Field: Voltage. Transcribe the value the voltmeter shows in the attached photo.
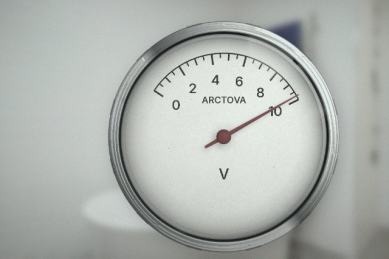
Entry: 9.75 V
